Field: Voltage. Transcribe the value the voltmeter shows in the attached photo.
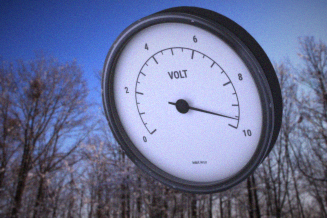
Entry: 9.5 V
